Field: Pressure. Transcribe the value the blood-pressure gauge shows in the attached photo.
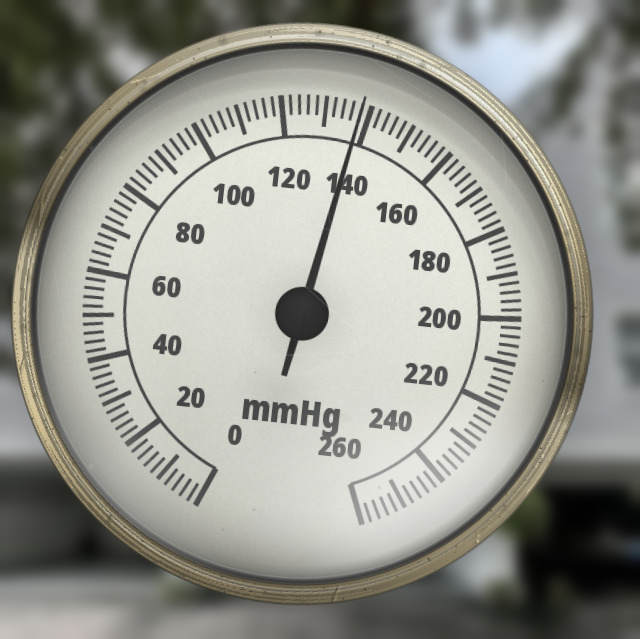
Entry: 138 mmHg
